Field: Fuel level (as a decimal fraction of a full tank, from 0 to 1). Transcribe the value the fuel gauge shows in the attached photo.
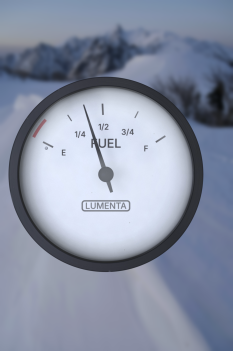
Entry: 0.375
